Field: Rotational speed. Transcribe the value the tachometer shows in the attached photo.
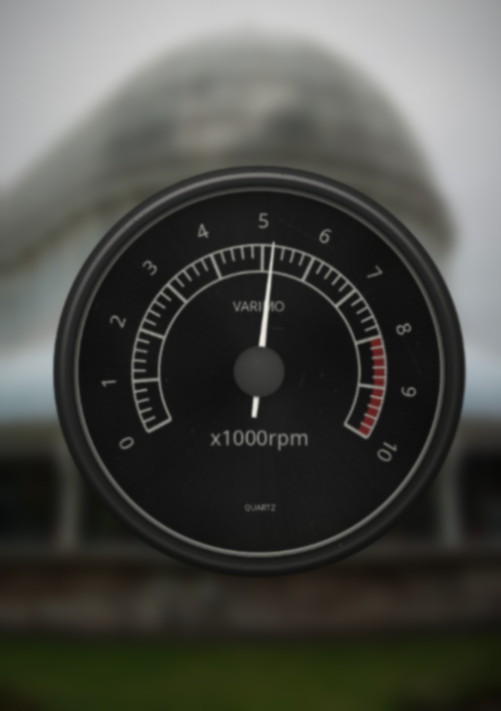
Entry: 5200 rpm
